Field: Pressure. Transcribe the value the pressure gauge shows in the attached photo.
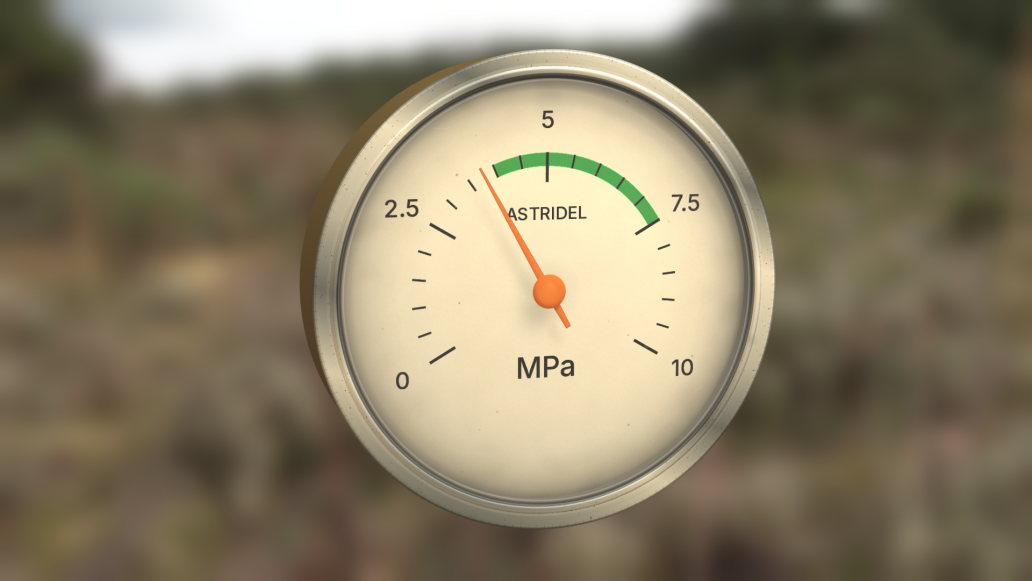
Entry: 3.75 MPa
